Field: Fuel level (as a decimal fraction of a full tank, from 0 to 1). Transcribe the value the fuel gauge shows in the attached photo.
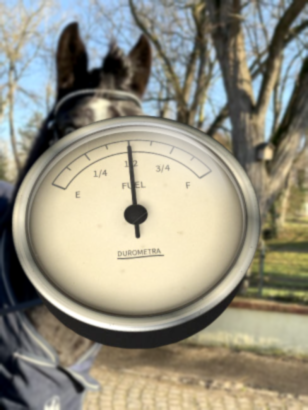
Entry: 0.5
